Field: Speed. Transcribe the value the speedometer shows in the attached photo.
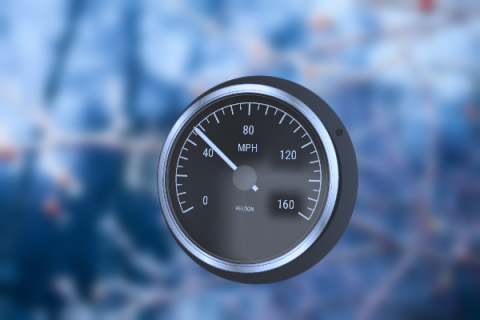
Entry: 47.5 mph
